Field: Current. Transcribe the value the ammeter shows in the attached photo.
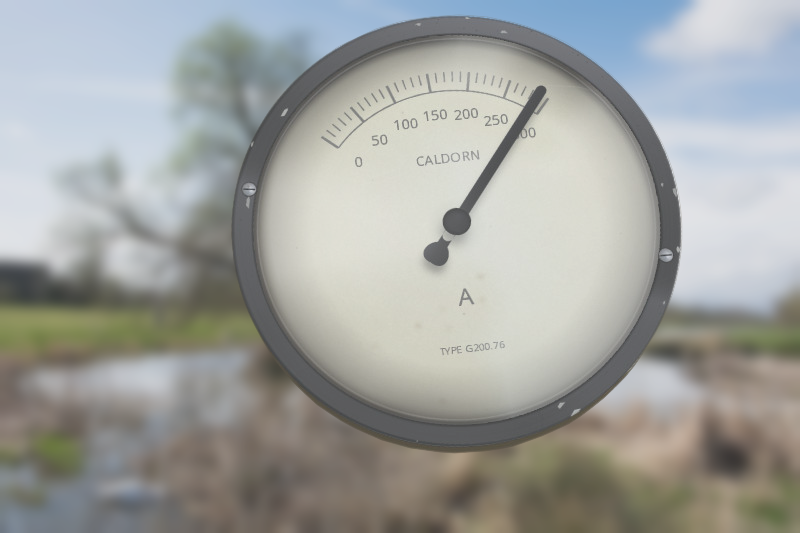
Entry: 290 A
